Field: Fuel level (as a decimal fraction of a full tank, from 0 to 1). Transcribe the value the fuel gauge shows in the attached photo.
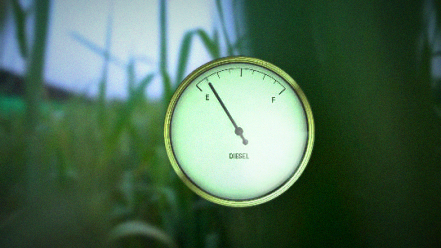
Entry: 0.125
